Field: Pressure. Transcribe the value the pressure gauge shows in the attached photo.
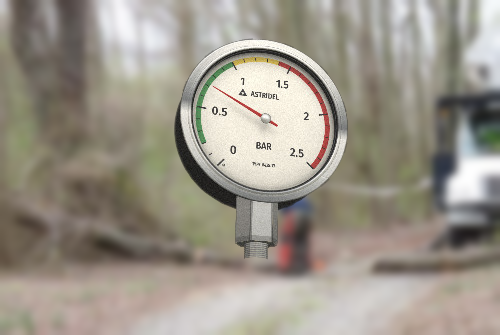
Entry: 0.7 bar
